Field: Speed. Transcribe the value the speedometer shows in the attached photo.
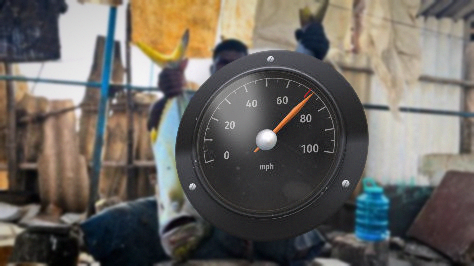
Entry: 72.5 mph
